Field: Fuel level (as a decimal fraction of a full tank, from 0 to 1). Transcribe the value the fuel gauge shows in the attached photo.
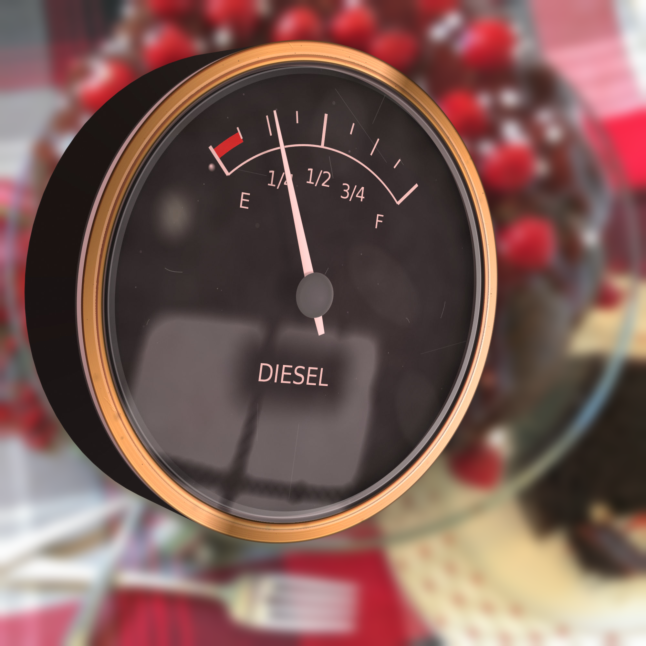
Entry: 0.25
